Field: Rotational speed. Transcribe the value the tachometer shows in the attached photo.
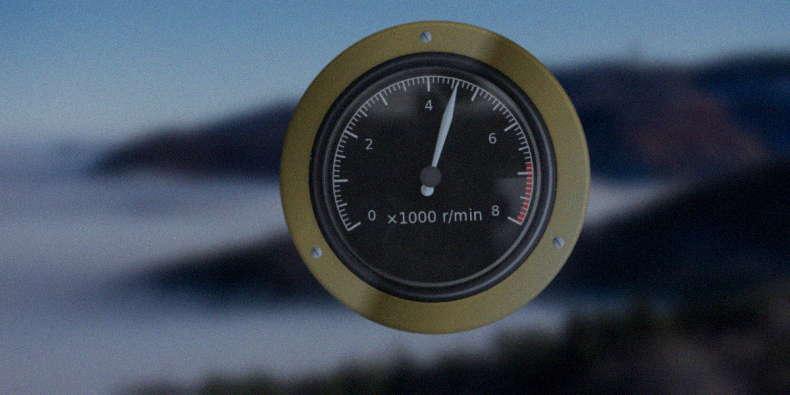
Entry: 4600 rpm
